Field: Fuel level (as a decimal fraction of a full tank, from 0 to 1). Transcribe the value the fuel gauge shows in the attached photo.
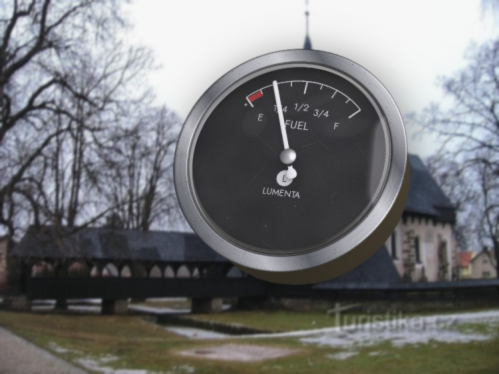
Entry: 0.25
